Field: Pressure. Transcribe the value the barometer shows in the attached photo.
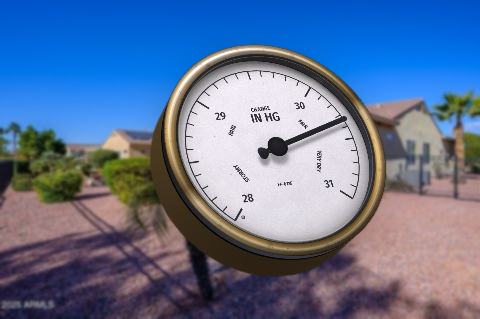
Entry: 30.35 inHg
